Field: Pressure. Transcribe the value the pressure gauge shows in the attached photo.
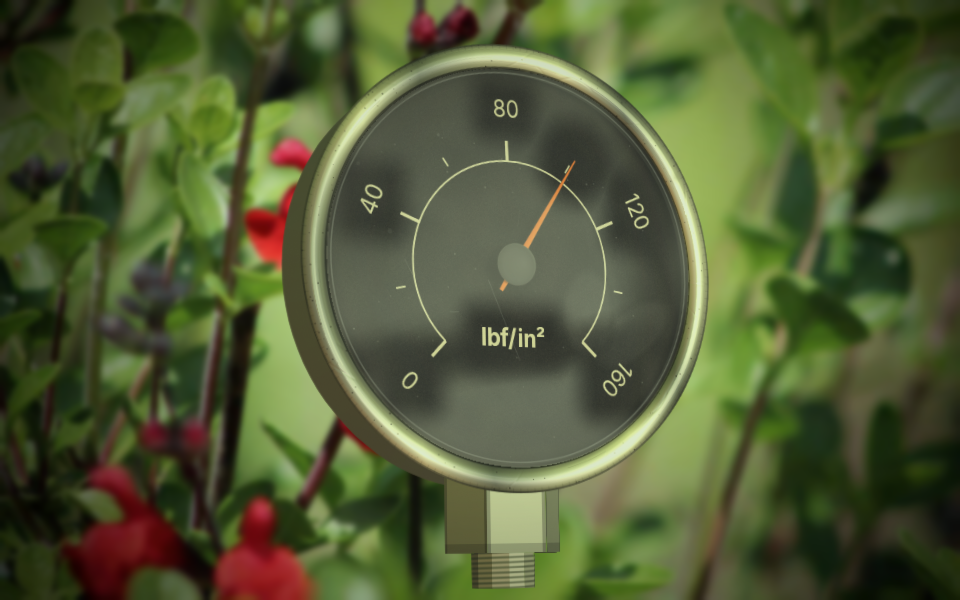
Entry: 100 psi
